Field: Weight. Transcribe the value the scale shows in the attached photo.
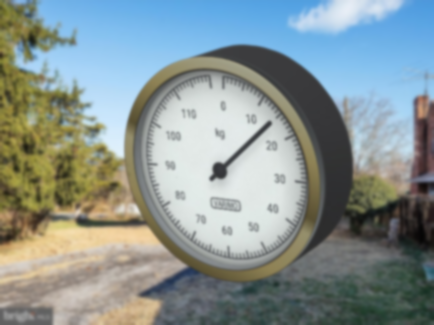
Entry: 15 kg
